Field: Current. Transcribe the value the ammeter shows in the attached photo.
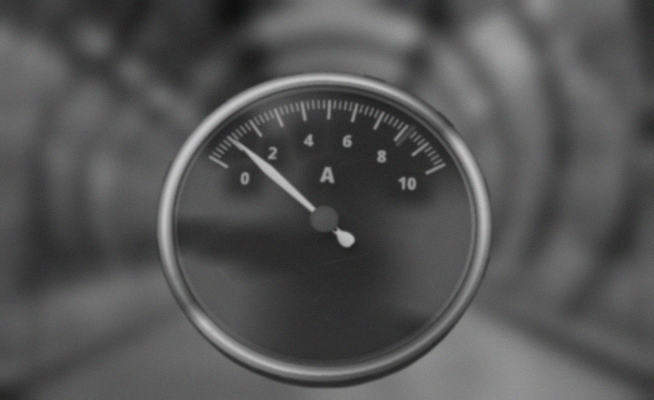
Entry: 1 A
